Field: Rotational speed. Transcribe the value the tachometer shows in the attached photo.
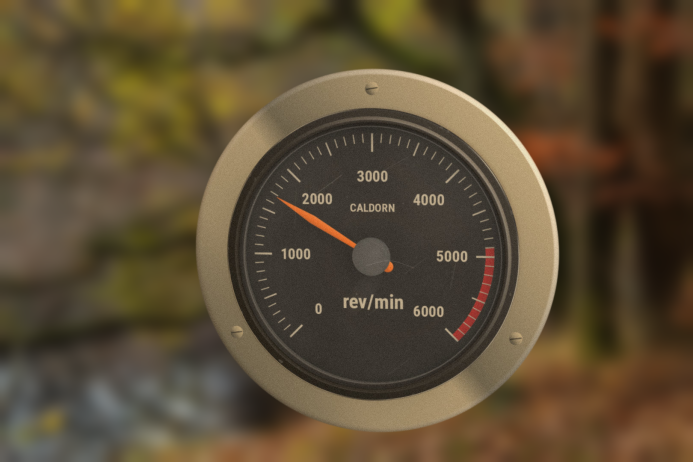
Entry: 1700 rpm
